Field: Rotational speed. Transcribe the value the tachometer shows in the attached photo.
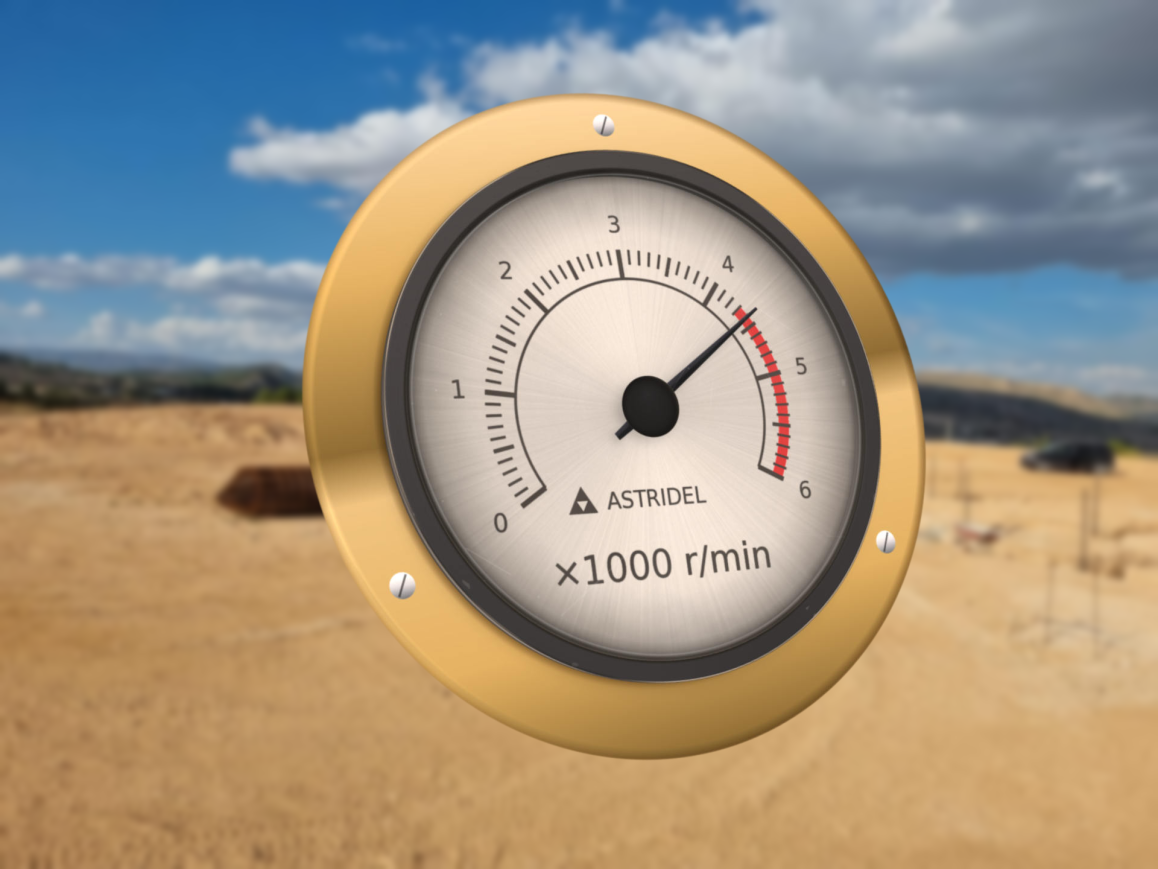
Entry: 4400 rpm
